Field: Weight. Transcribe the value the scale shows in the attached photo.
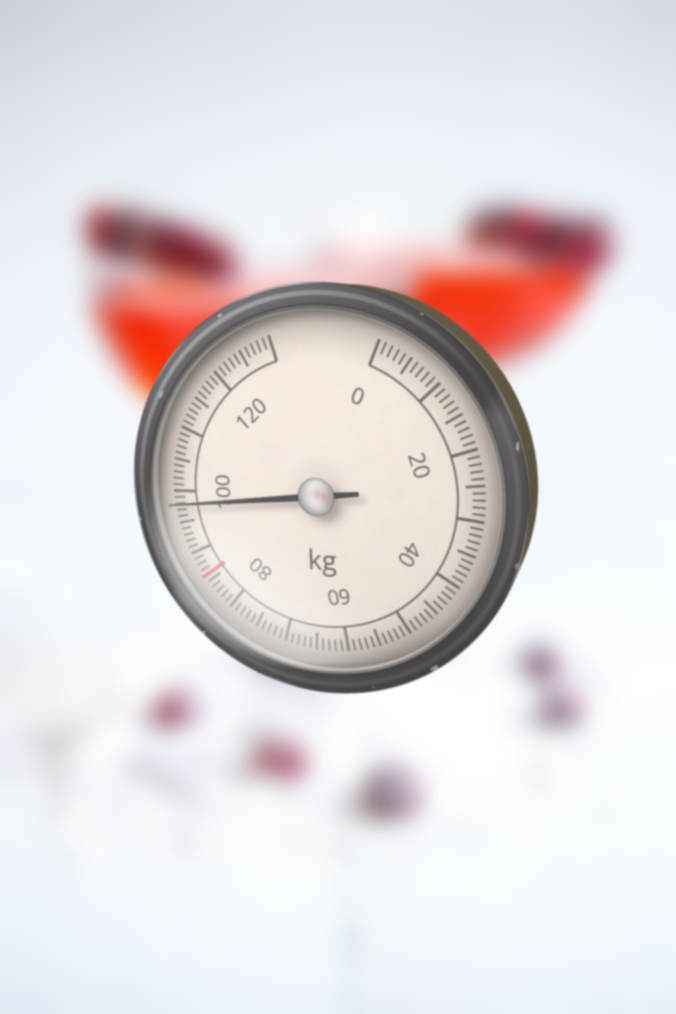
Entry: 98 kg
